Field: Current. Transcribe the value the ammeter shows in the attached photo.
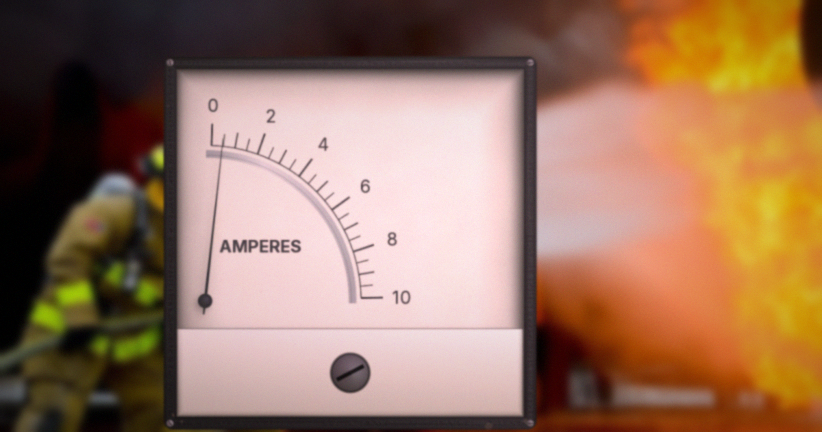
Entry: 0.5 A
